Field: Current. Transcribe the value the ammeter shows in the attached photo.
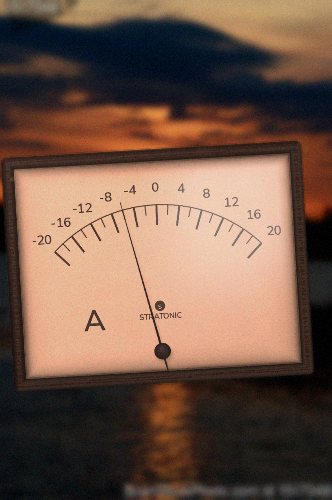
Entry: -6 A
